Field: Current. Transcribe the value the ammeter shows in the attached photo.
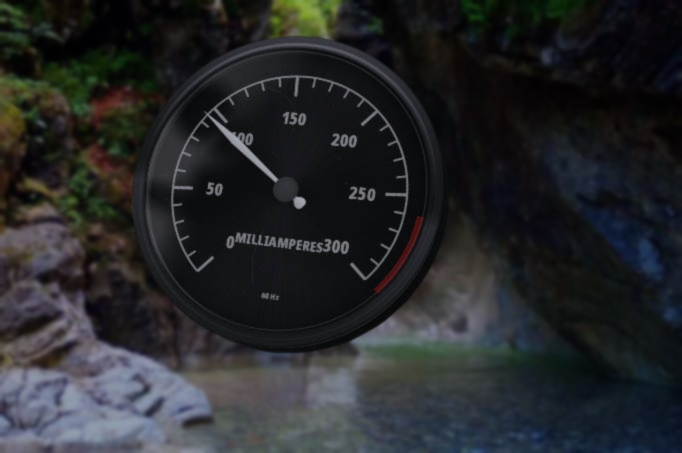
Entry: 95 mA
